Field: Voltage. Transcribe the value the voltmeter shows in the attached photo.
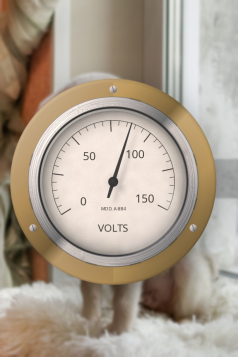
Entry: 87.5 V
